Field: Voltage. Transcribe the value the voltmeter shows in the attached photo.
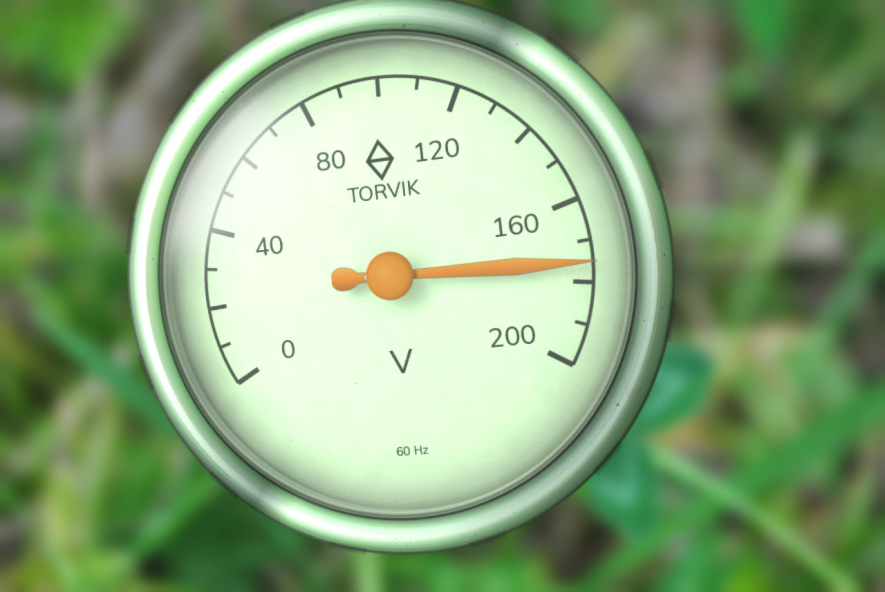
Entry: 175 V
